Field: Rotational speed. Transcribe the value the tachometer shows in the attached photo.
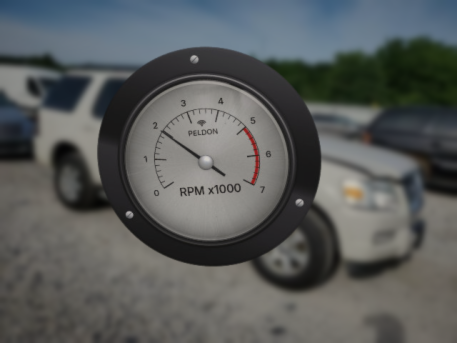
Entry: 2000 rpm
